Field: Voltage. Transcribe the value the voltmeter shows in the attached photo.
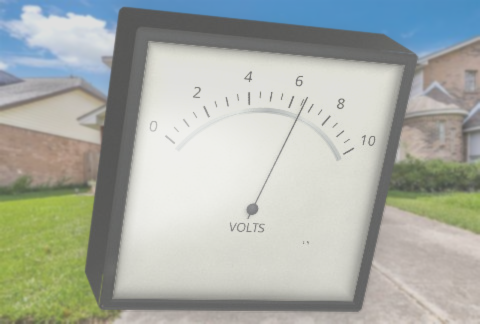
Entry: 6.5 V
